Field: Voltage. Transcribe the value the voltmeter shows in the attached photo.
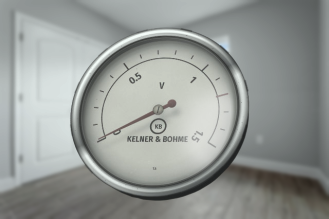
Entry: 0 V
